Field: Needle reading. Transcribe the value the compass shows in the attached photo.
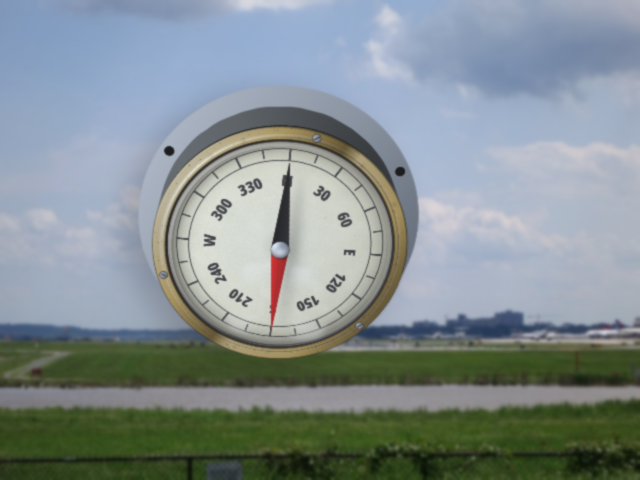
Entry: 180 °
